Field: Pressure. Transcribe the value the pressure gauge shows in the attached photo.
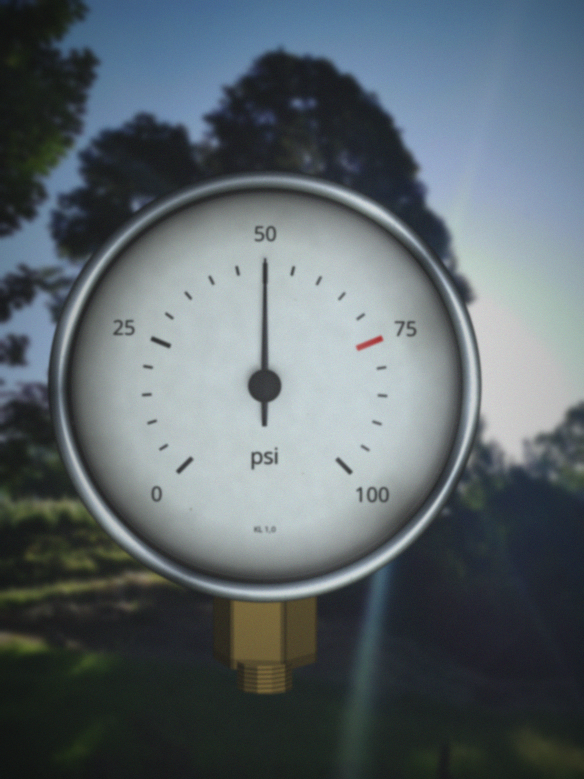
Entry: 50 psi
